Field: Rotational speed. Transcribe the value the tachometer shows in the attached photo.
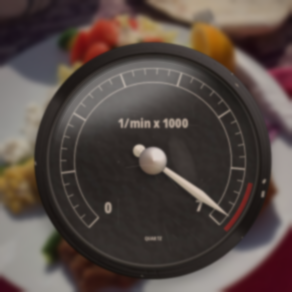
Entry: 6800 rpm
